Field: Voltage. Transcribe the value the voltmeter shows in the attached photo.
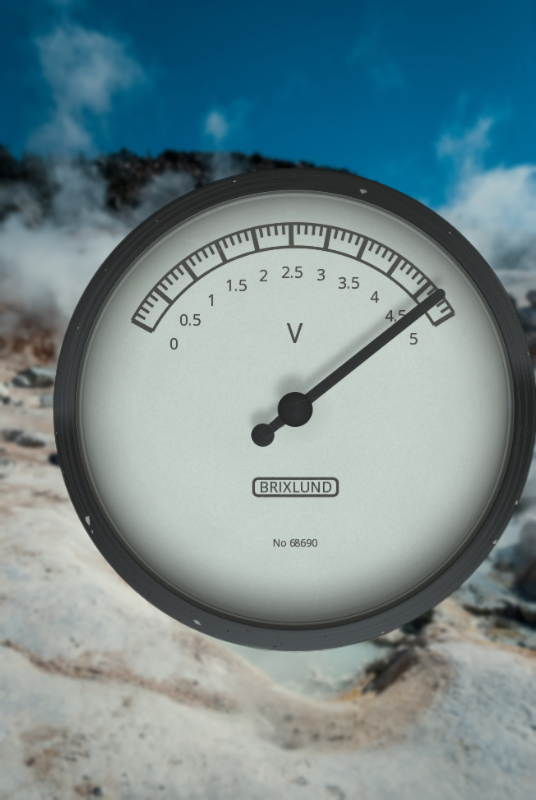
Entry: 4.7 V
